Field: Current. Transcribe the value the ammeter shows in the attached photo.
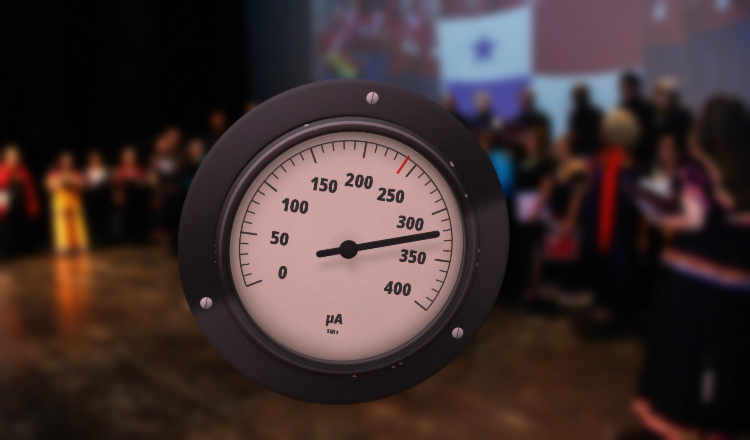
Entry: 320 µA
